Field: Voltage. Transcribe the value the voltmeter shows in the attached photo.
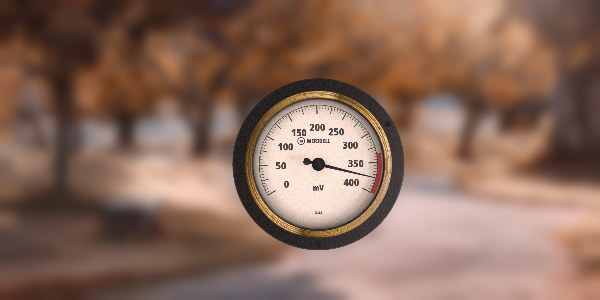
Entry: 375 mV
